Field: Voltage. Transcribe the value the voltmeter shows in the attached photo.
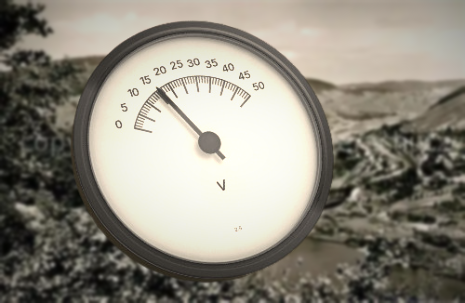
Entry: 15 V
